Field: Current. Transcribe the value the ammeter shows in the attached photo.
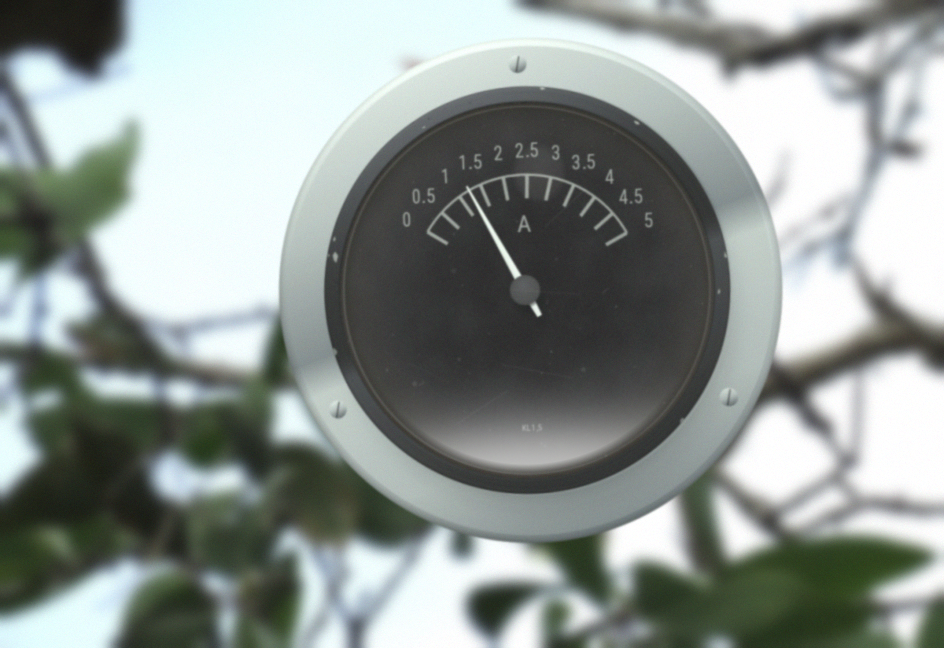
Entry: 1.25 A
